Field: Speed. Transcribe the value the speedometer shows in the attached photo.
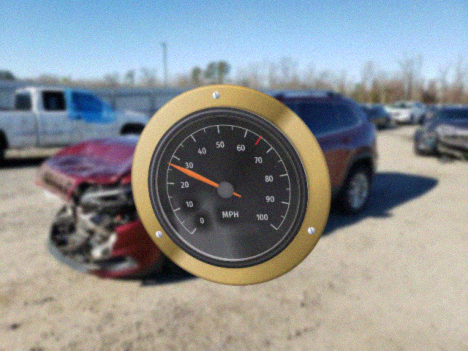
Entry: 27.5 mph
